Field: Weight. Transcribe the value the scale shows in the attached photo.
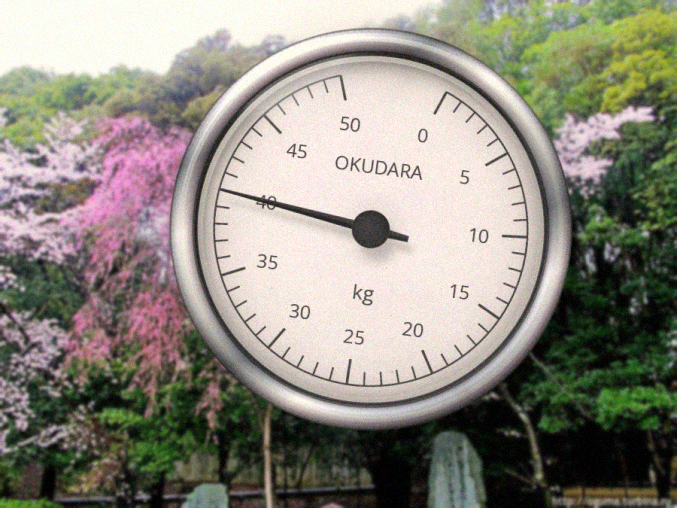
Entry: 40 kg
